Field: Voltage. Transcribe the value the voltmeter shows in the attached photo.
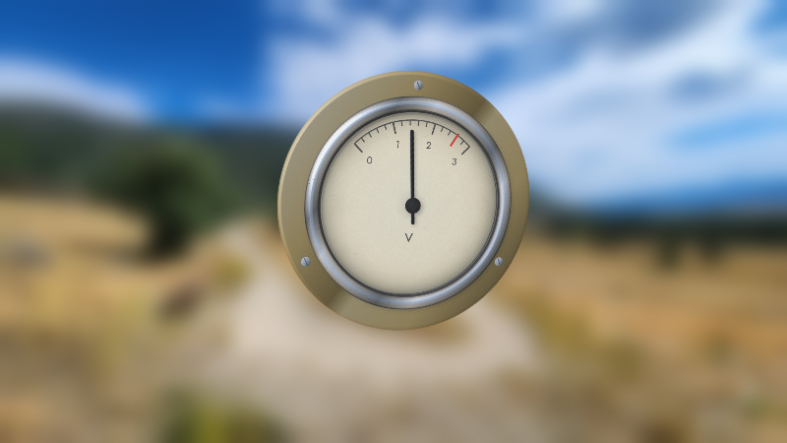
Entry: 1.4 V
